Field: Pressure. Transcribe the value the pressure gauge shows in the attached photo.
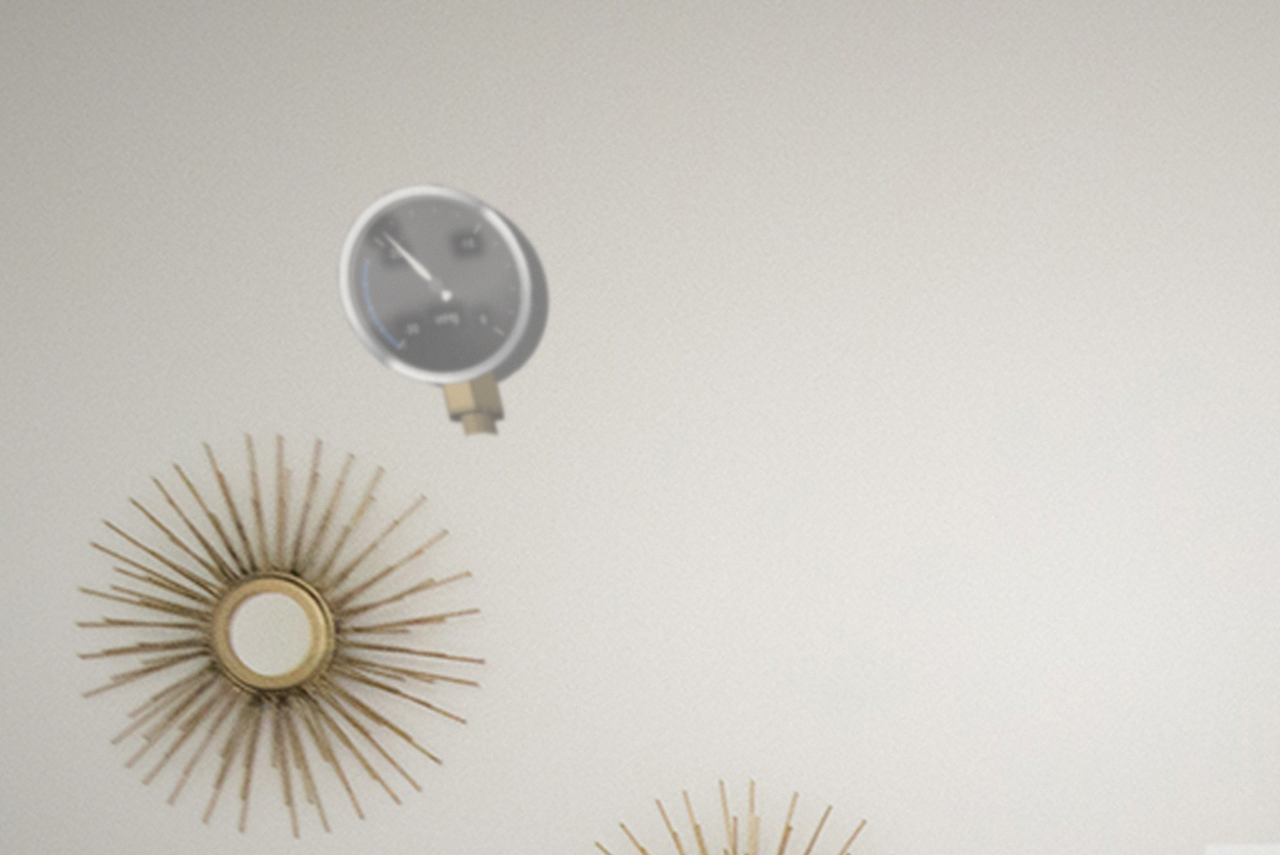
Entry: -19 inHg
